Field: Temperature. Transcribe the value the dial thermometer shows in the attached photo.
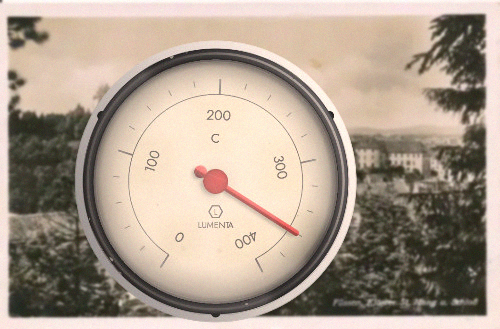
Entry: 360 °C
